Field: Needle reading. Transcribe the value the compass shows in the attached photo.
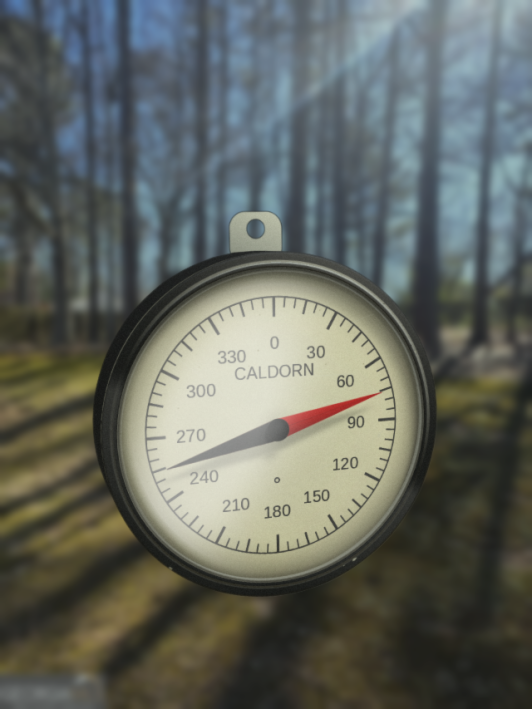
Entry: 75 °
